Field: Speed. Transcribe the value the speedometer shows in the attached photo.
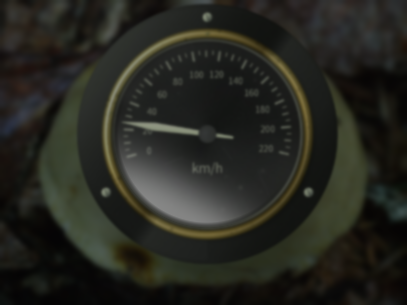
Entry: 25 km/h
